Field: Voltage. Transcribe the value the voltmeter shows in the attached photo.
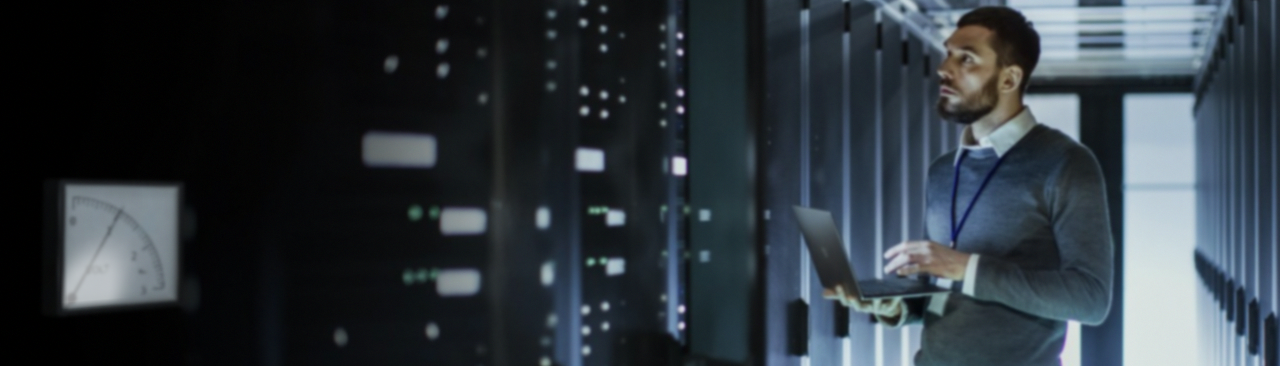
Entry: 1 V
